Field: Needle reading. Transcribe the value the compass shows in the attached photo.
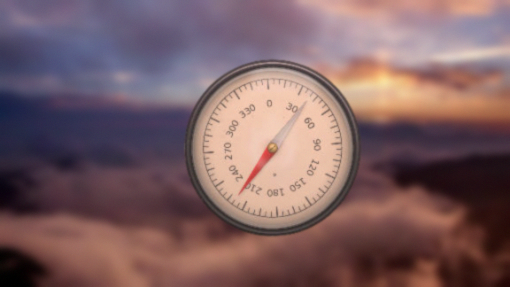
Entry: 220 °
